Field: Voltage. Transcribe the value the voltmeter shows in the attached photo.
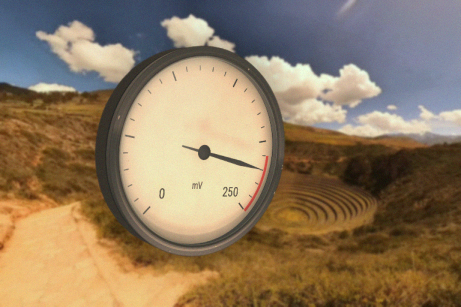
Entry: 220 mV
